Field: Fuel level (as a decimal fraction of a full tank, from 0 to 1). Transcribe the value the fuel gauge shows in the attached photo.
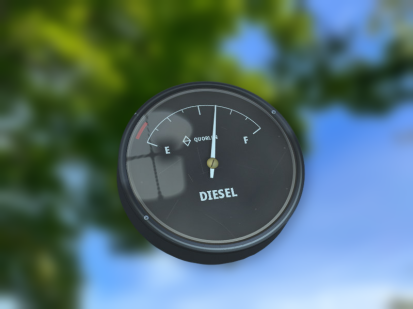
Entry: 0.625
